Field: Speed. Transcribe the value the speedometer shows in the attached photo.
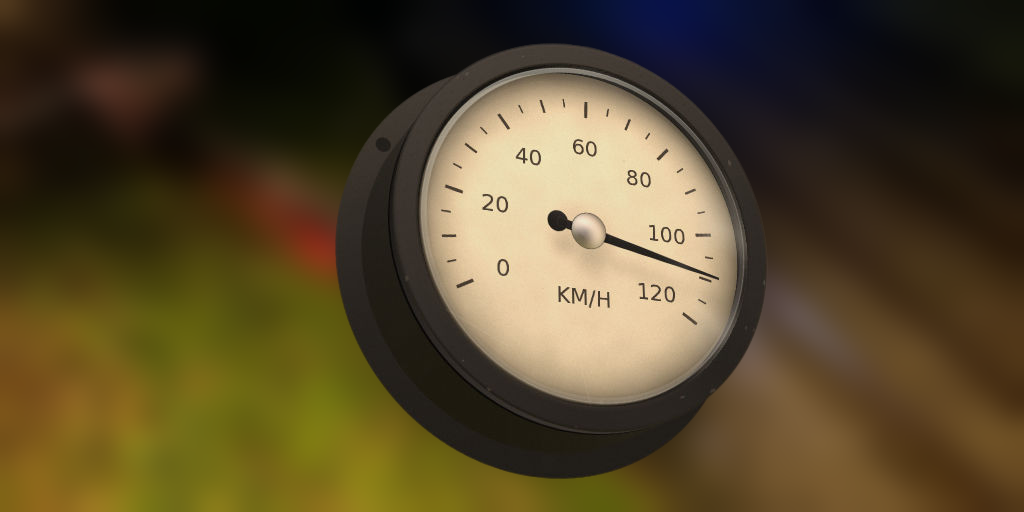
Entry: 110 km/h
